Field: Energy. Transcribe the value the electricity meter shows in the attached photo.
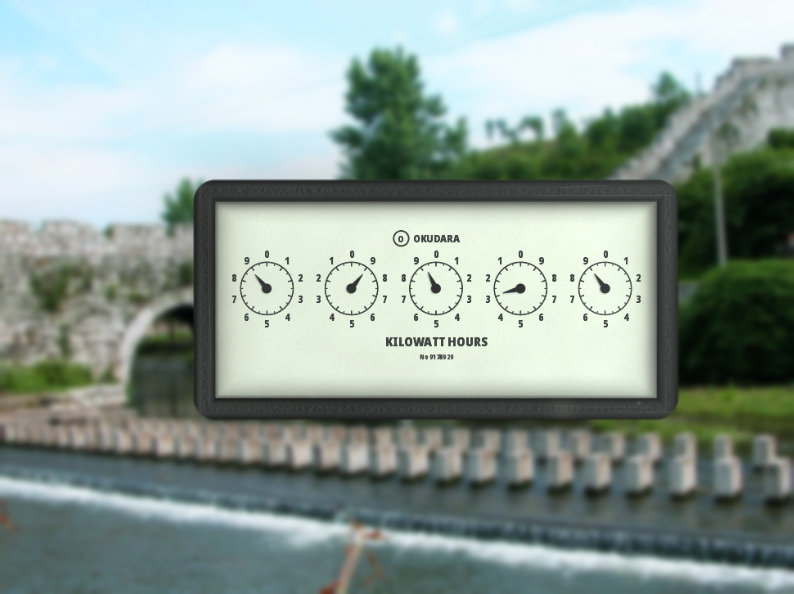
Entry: 88929 kWh
